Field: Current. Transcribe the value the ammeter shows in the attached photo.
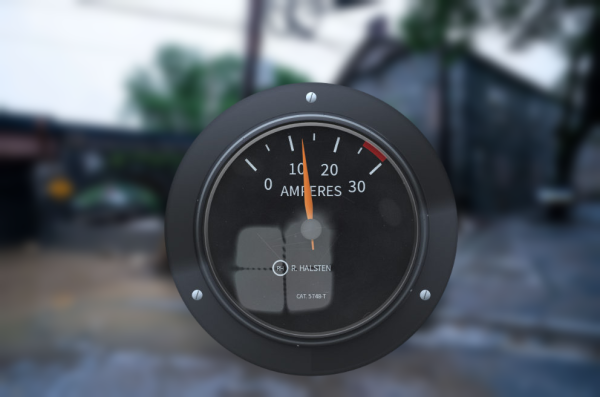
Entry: 12.5 A
